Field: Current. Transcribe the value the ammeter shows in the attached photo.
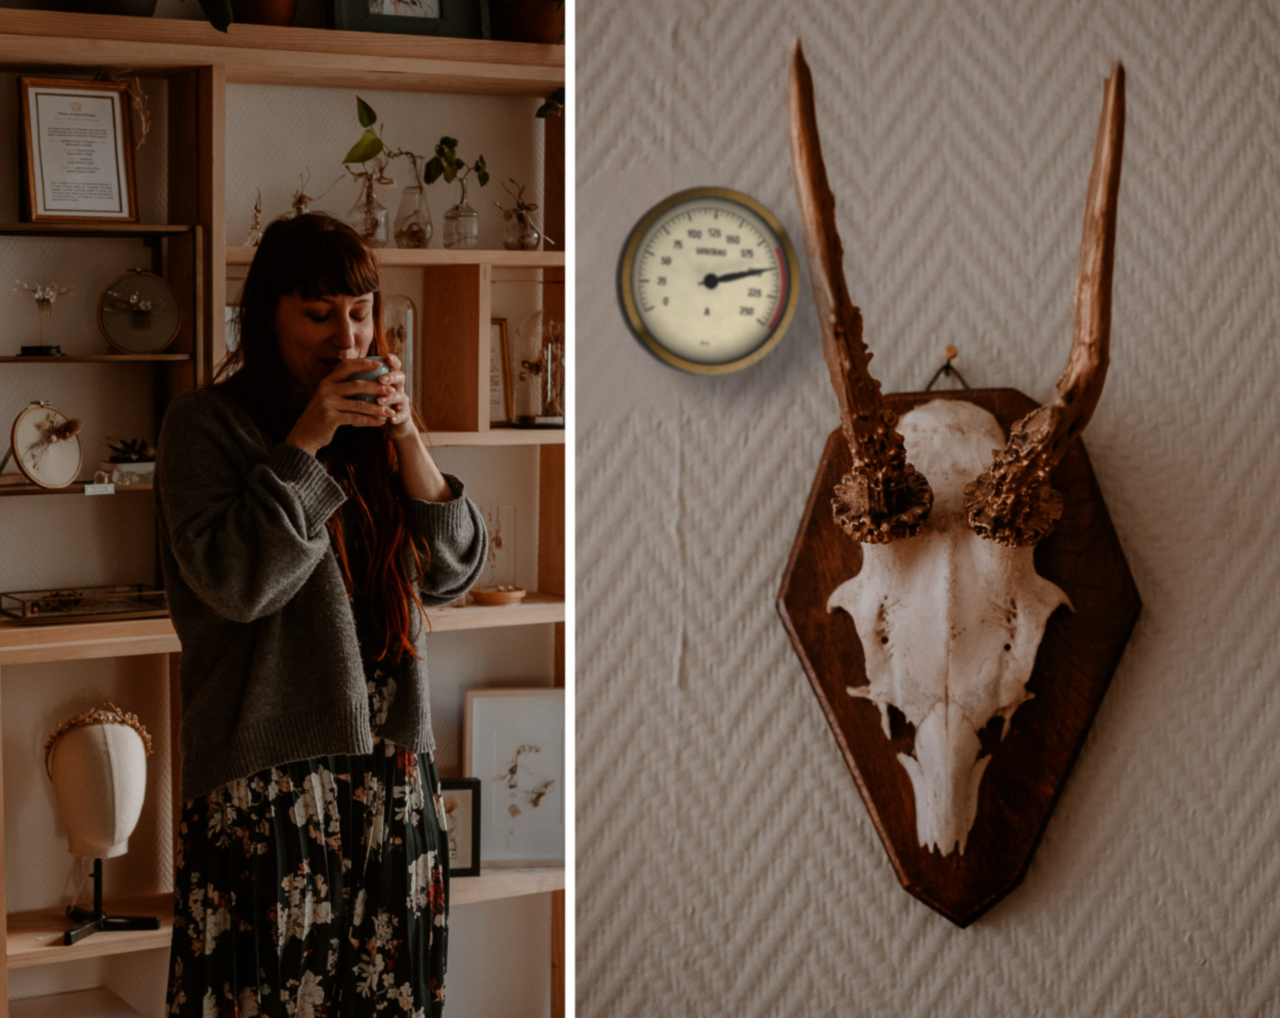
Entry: 200 A
